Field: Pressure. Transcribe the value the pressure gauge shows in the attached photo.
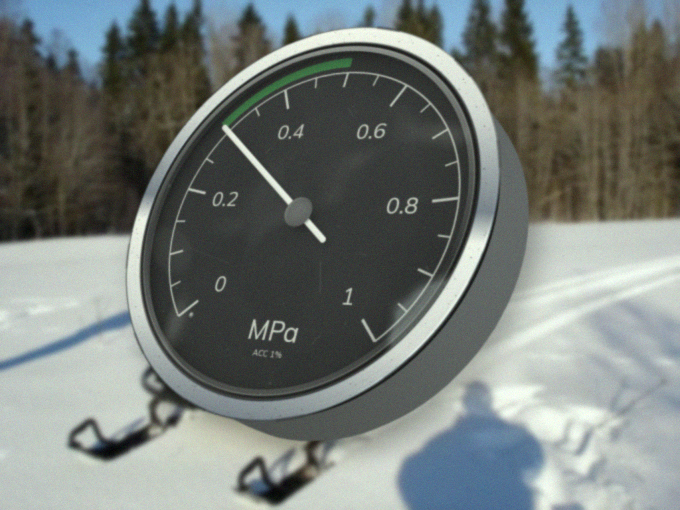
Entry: 0.3 MPa
